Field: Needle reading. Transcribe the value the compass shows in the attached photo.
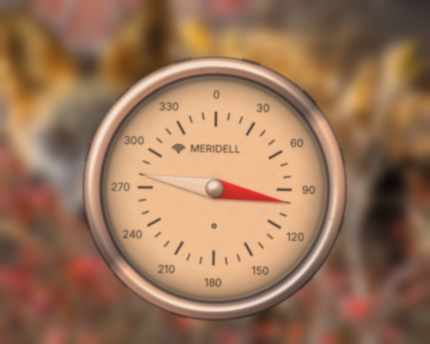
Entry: 100 °
